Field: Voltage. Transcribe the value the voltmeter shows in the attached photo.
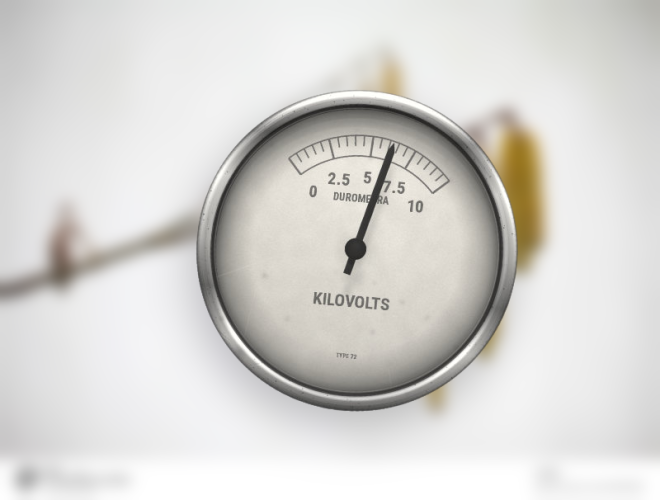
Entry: 6.25 kV
